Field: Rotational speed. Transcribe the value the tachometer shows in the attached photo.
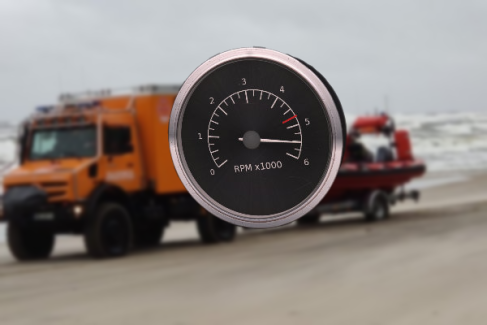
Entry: 5500 rpm
